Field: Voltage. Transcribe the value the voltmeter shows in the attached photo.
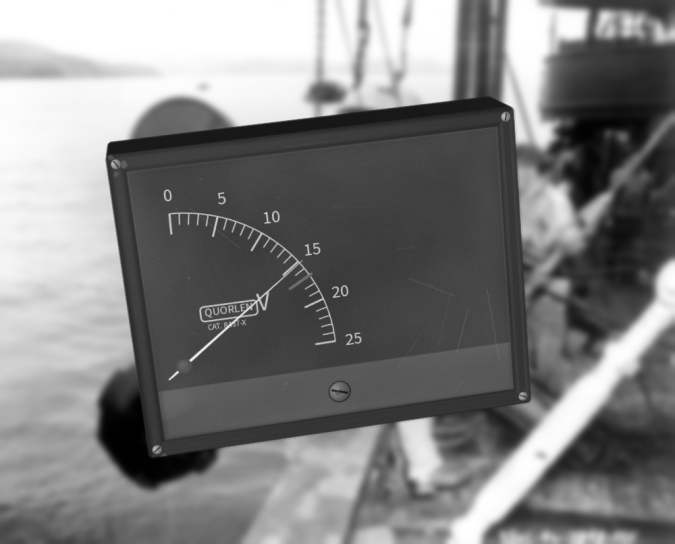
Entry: 15 V
